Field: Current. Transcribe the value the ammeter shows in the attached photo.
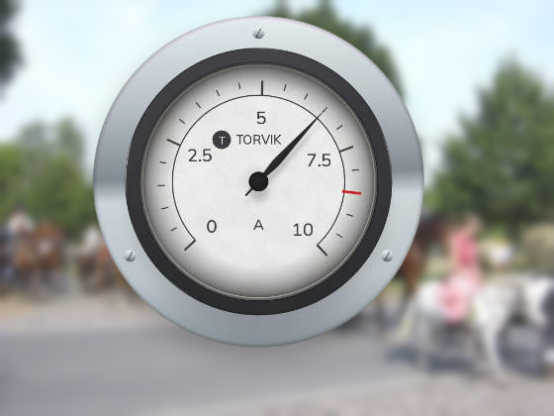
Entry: 6.5 A
